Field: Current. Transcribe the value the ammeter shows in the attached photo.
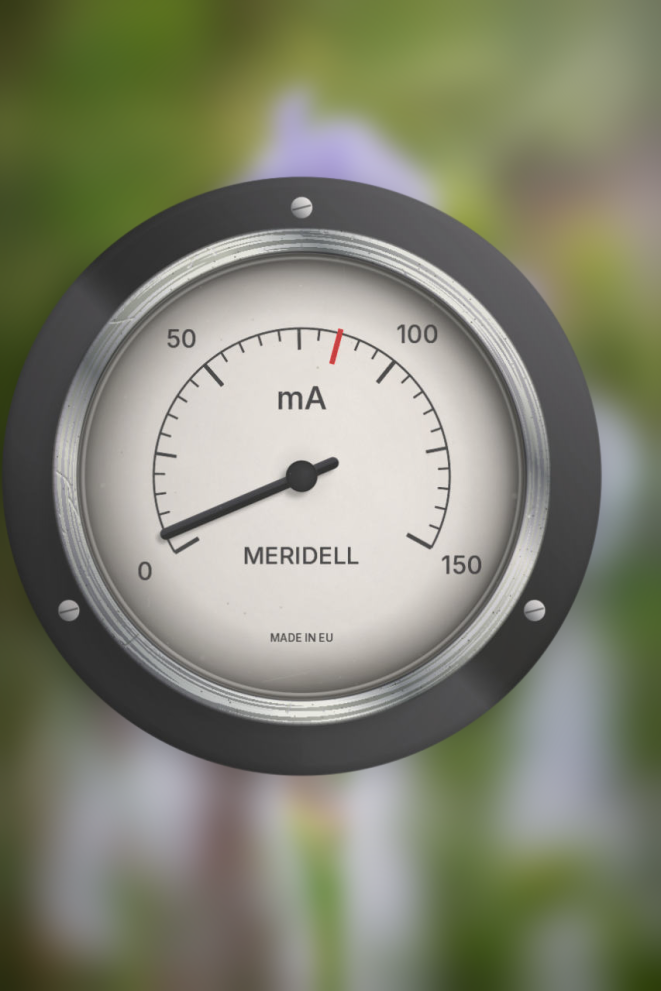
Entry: 5 mA
